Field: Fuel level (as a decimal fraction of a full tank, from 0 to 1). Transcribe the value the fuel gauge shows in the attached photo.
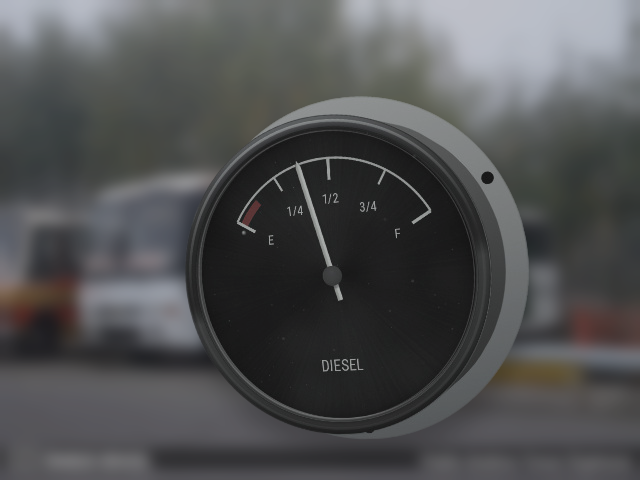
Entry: 0.375
